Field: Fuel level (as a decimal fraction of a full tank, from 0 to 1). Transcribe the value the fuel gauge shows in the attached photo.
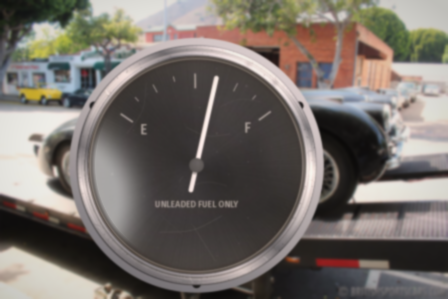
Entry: 0.625
